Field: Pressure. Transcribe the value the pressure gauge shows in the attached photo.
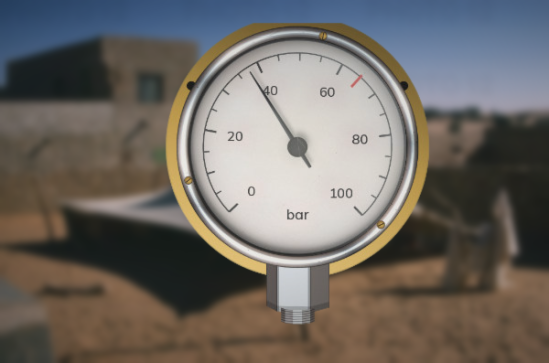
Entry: 37.5 bar
